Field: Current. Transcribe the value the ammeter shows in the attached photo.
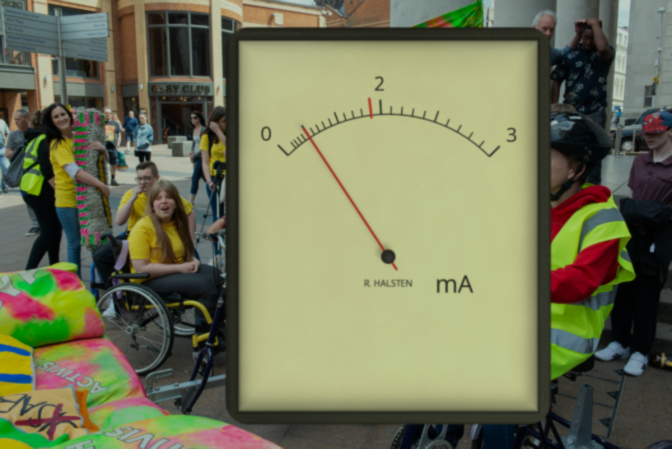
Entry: 1 mA
